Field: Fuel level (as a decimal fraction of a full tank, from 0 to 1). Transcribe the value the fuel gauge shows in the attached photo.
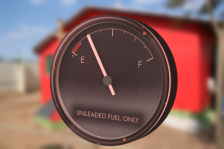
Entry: 0.25
